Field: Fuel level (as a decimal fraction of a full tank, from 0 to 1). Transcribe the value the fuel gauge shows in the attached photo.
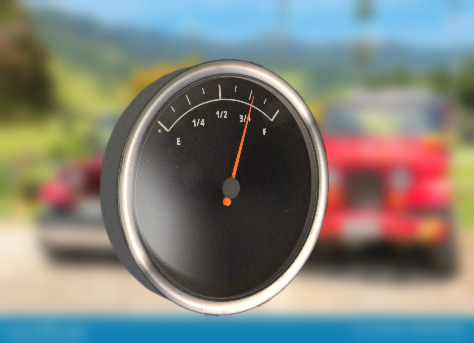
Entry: 0.75
